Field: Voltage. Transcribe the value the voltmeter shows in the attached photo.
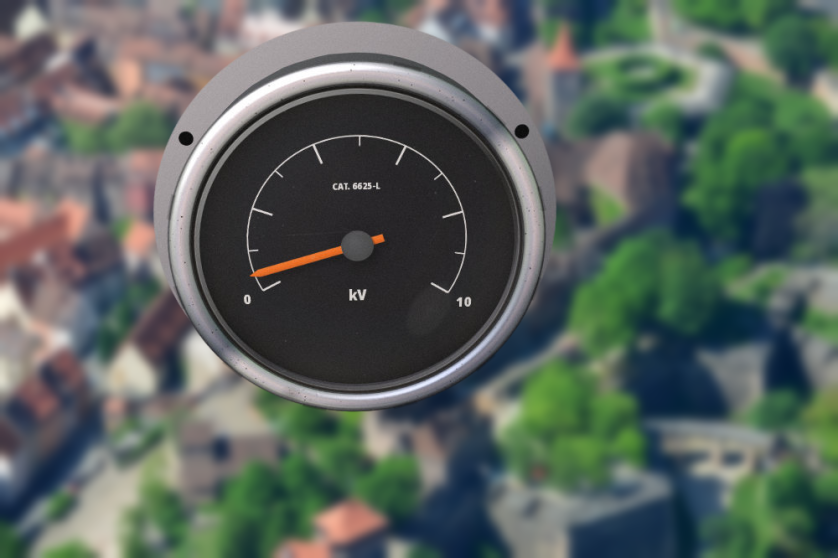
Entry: 0.5 kV
